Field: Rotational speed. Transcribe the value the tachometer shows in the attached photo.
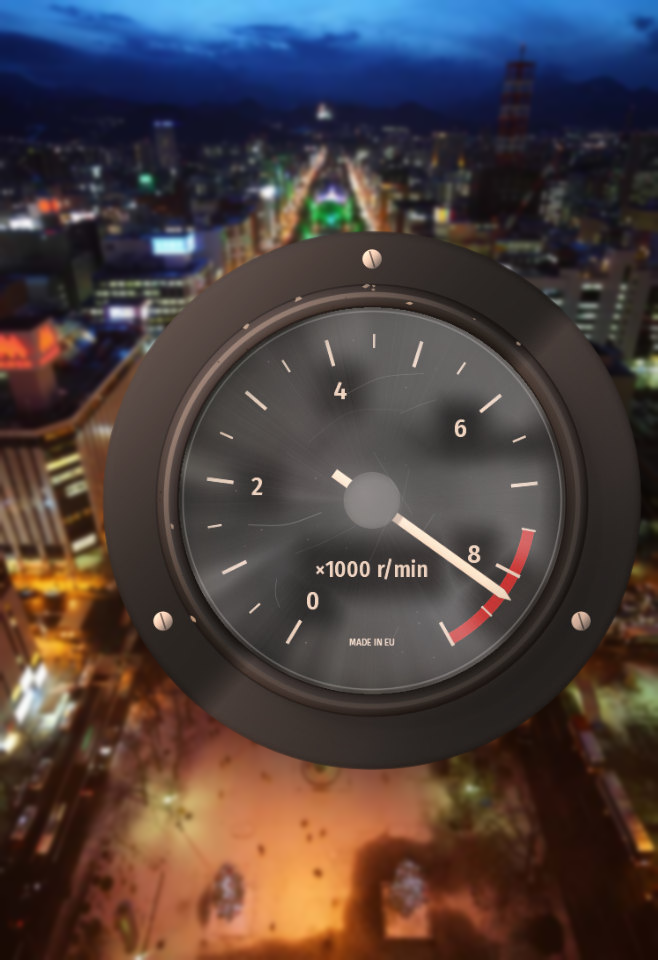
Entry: 8250 rpm
